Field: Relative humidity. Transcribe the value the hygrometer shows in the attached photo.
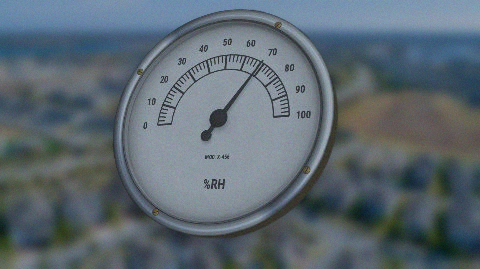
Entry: 70 %
